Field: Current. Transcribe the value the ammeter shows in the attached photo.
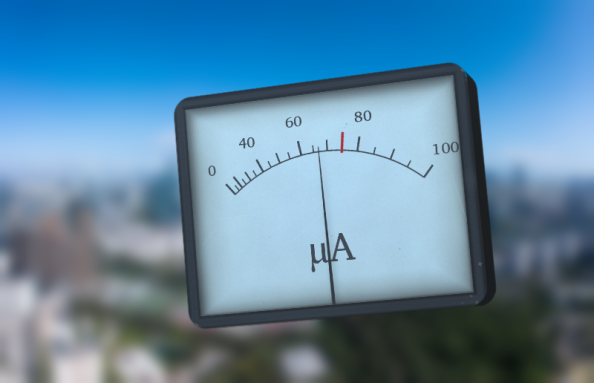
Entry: 67.5 µA
